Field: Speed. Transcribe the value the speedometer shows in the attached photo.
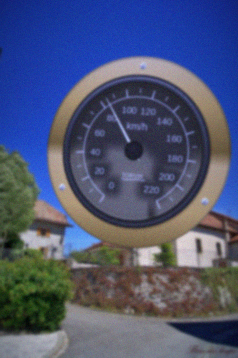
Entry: 85 km/h
